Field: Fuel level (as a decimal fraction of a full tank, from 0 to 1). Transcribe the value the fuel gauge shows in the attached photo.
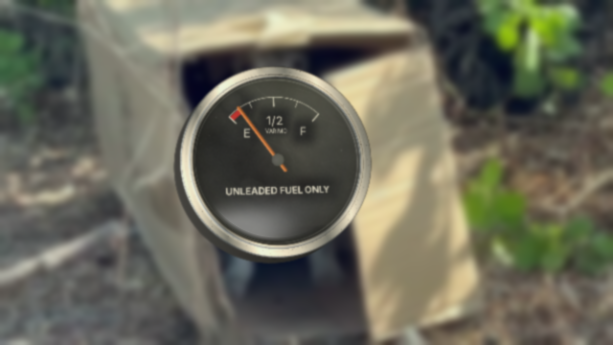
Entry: 0.125
